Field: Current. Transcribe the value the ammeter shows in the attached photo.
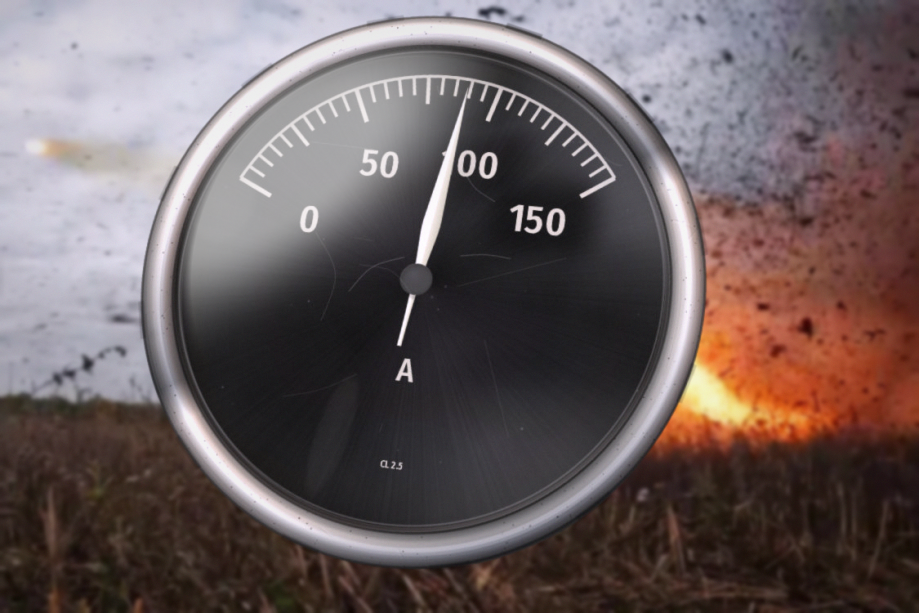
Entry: 90 A
